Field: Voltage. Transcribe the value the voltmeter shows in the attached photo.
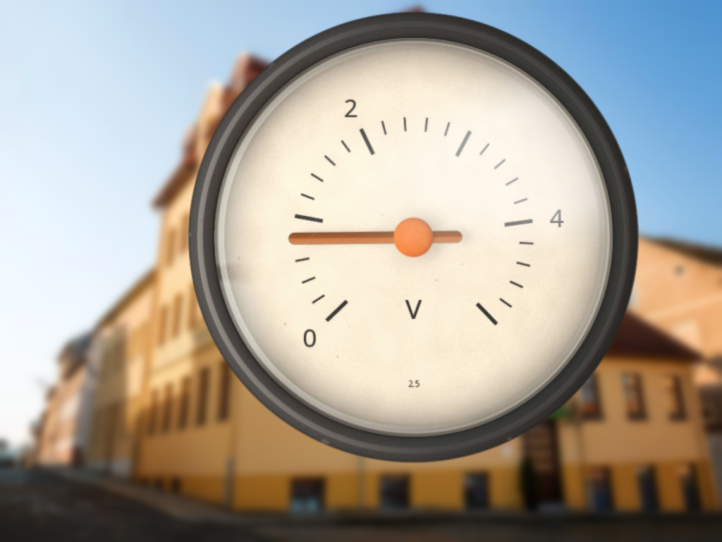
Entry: 0.8 V
